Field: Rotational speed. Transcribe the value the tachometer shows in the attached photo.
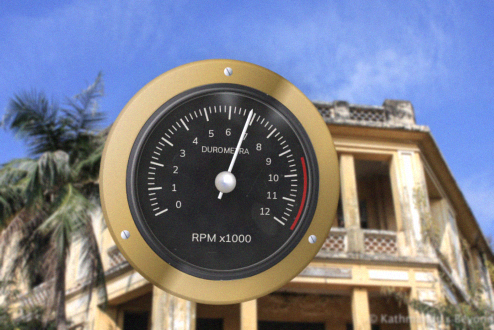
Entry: 6800 rpm
